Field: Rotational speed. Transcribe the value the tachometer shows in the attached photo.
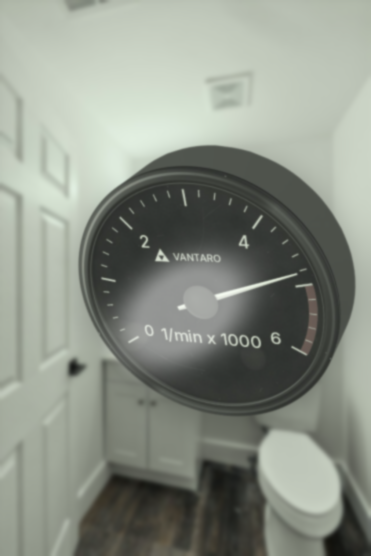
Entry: 4800 rpm
